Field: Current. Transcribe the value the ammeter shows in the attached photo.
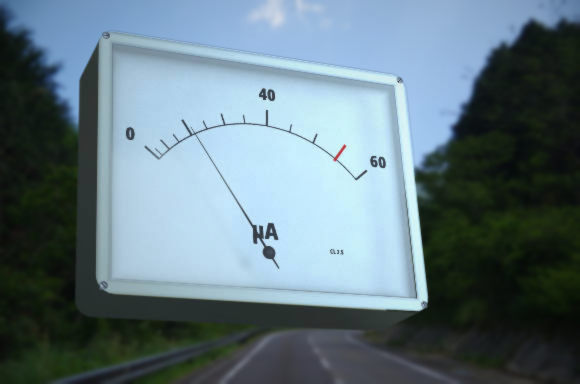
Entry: 20 µA
